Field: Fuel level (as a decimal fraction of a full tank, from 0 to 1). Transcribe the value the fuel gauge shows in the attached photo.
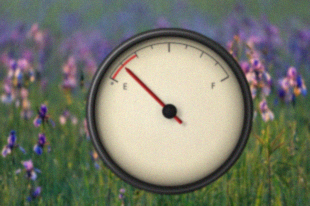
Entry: 0.125
